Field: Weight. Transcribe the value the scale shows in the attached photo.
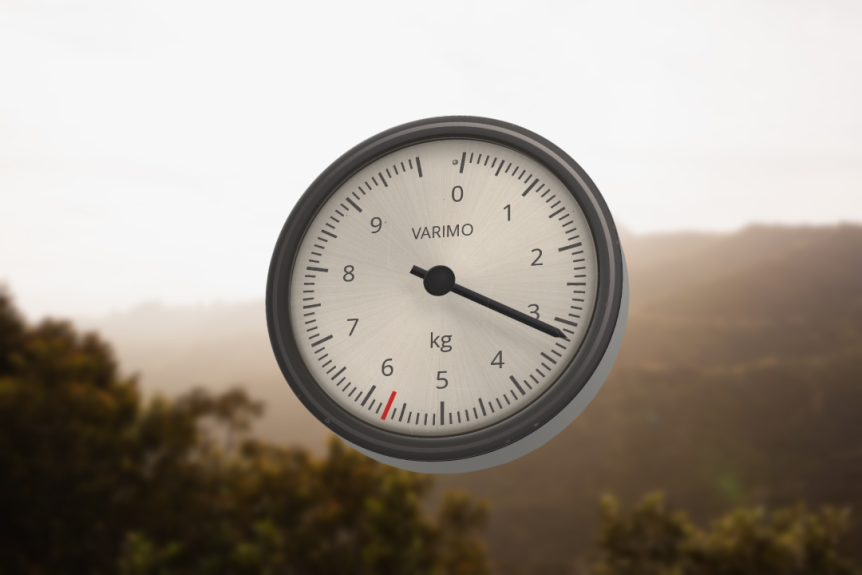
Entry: 3.2 kg
